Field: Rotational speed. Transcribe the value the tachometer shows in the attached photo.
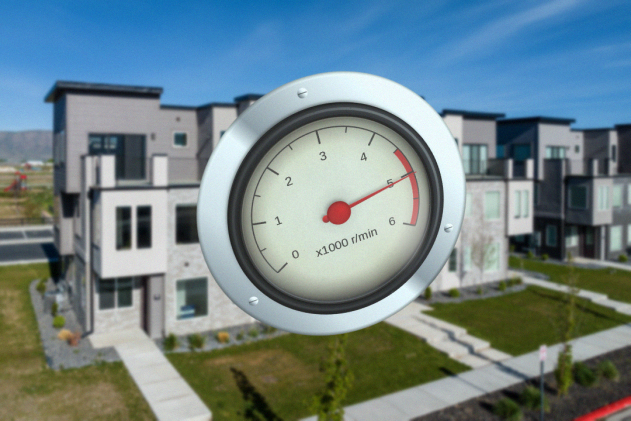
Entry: 5000 rpm
